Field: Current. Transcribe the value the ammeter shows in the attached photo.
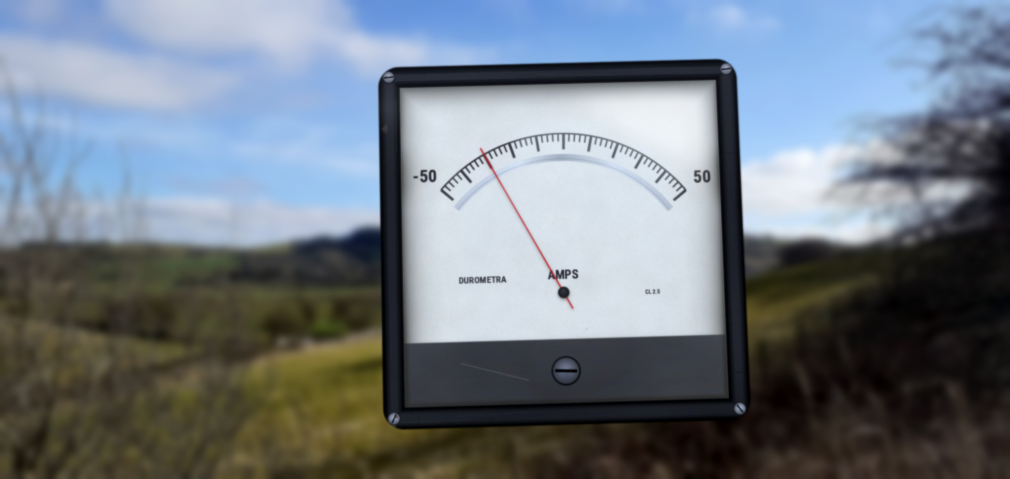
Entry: -30 A
